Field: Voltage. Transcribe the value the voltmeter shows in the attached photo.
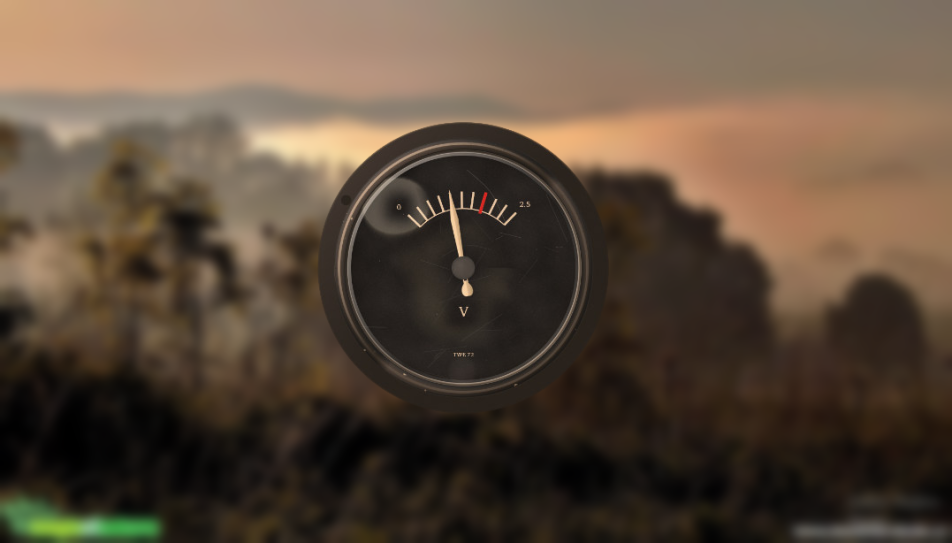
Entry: 1 V
